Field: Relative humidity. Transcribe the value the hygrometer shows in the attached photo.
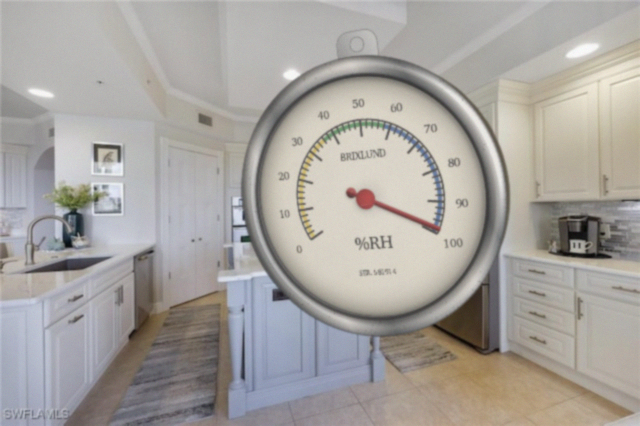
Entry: 98 %
